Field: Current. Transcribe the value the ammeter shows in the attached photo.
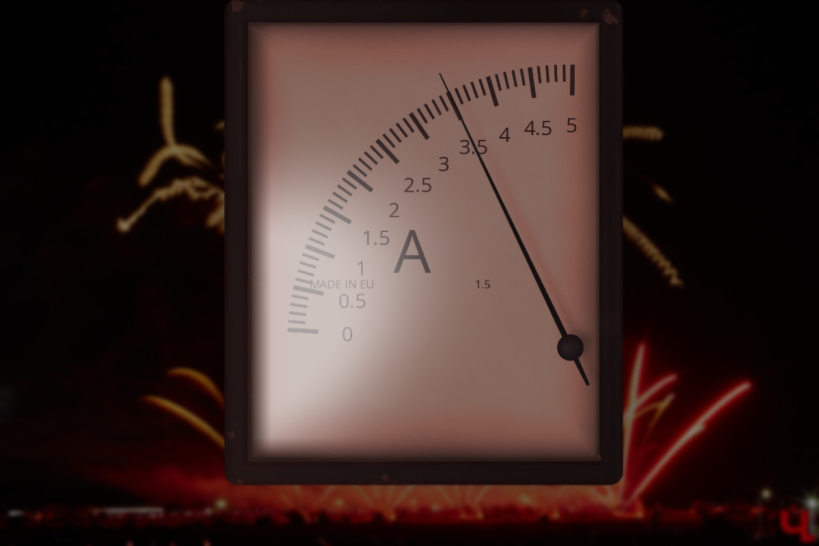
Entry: 3.5 A
